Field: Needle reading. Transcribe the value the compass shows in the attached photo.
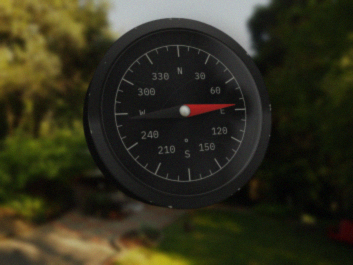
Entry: 85 °
